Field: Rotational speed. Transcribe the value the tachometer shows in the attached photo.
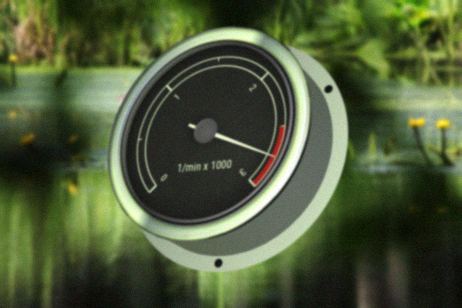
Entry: 2750 rpm
